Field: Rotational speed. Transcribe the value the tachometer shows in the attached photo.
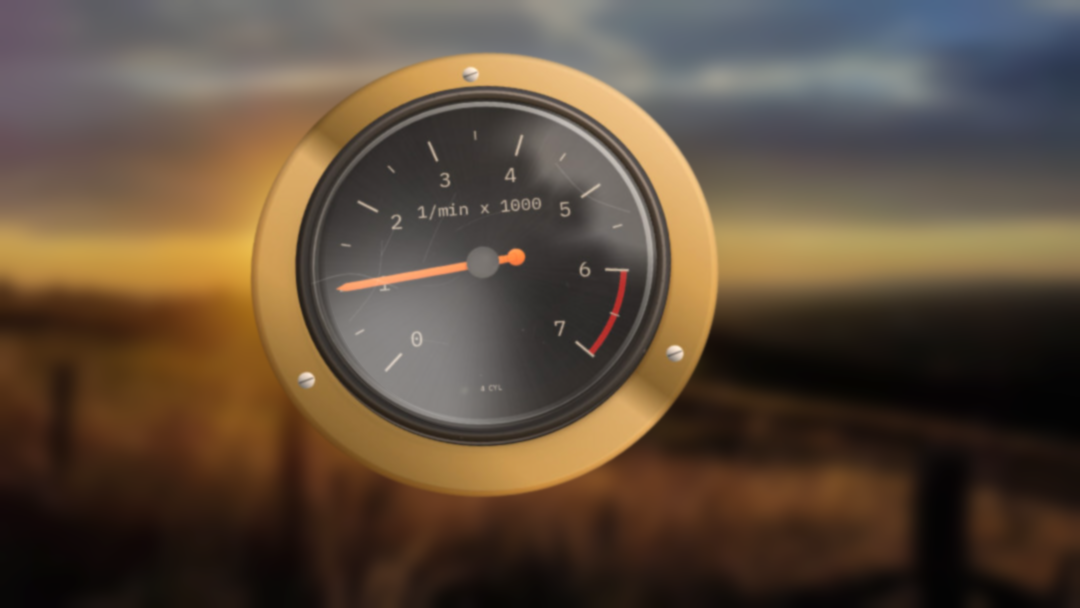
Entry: 1000 rpm
